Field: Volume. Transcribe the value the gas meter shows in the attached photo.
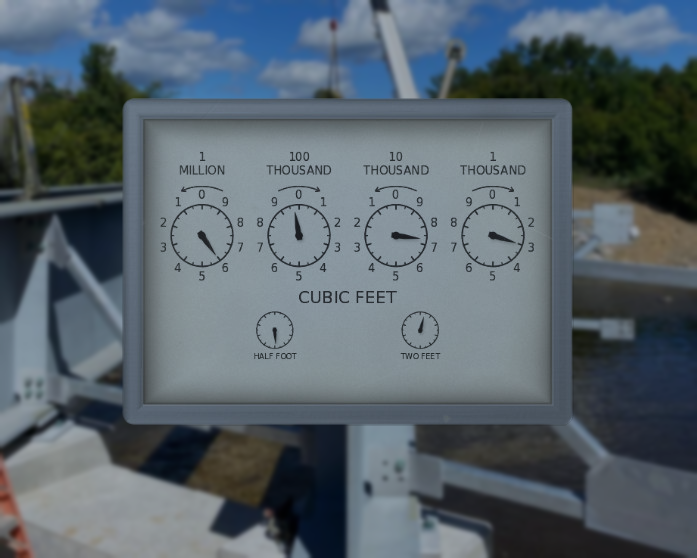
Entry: 597300 ft³
